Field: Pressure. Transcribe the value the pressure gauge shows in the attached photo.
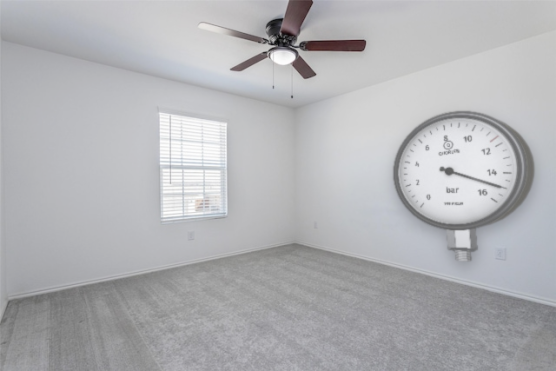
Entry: 15 bar
